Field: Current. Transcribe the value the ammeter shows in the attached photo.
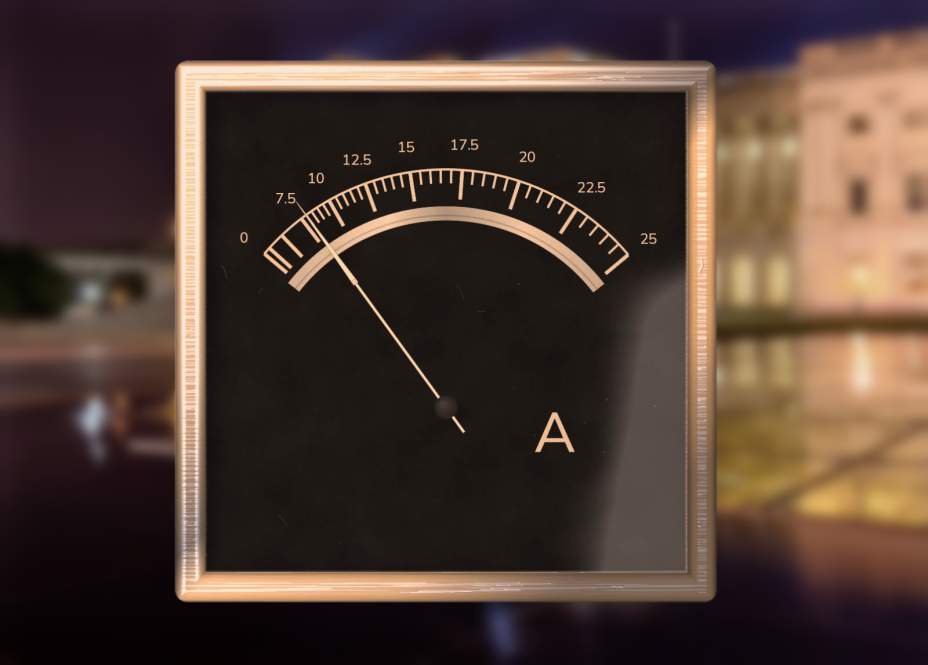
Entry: 8 A
